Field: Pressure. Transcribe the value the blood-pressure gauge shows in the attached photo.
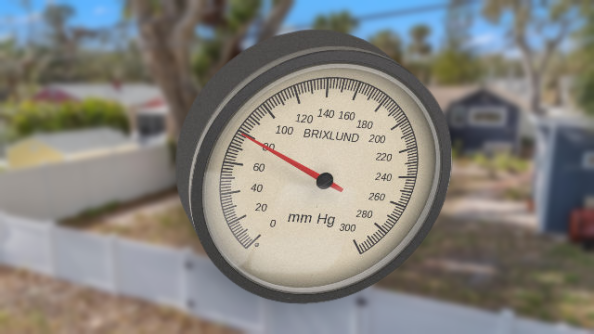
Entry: 80 mmHg
